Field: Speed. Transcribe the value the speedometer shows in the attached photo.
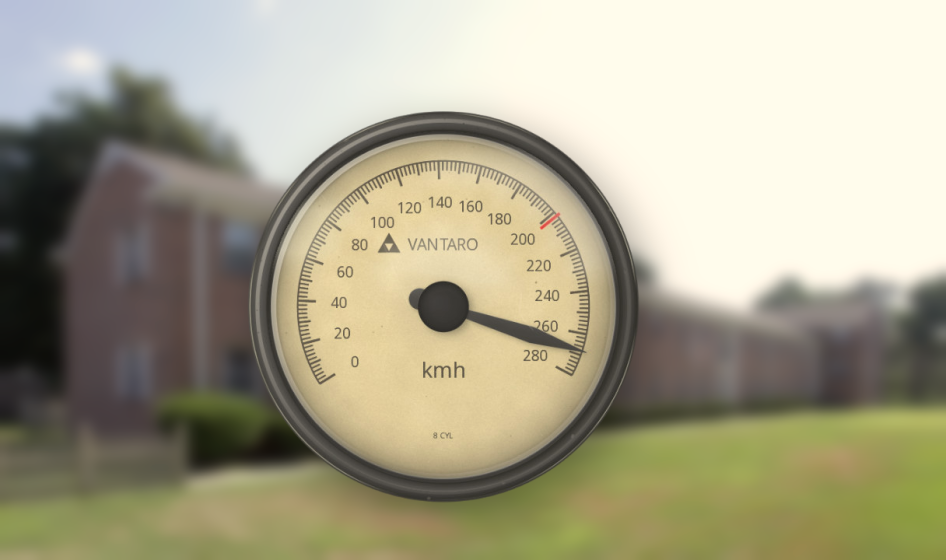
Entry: 268 km/h
